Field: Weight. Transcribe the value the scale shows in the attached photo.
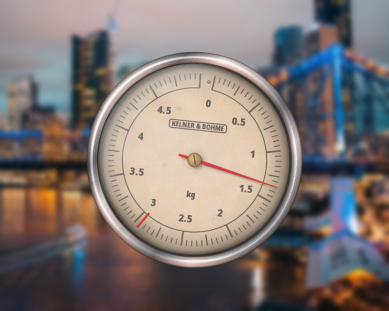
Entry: 1.35 kg
